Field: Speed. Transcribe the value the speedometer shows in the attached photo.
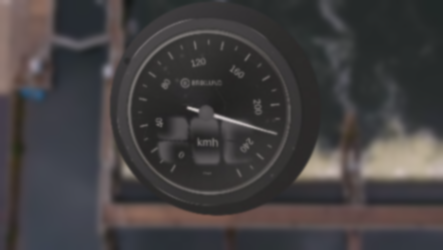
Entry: 220 km/h
